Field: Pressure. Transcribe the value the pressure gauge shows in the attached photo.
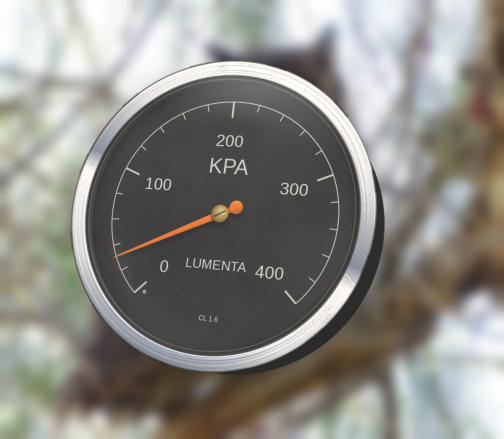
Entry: 30 kPa
